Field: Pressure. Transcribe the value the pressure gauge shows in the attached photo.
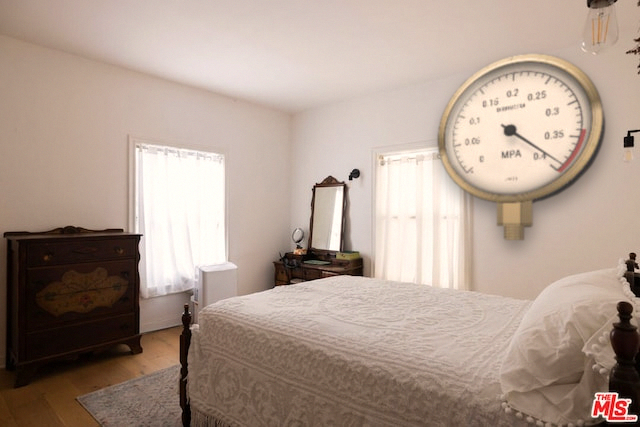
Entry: 0.39 MPa
